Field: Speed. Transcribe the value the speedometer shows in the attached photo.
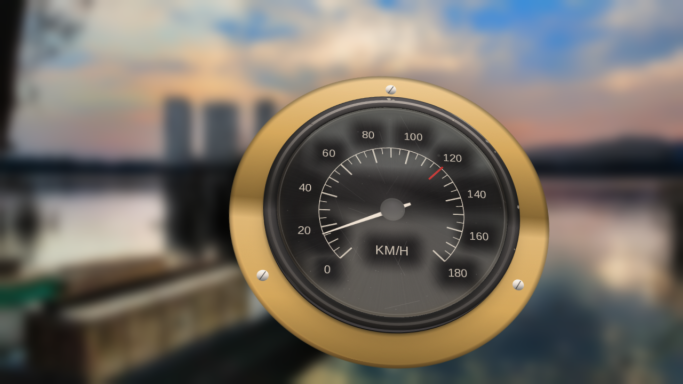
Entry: 15 km/h
